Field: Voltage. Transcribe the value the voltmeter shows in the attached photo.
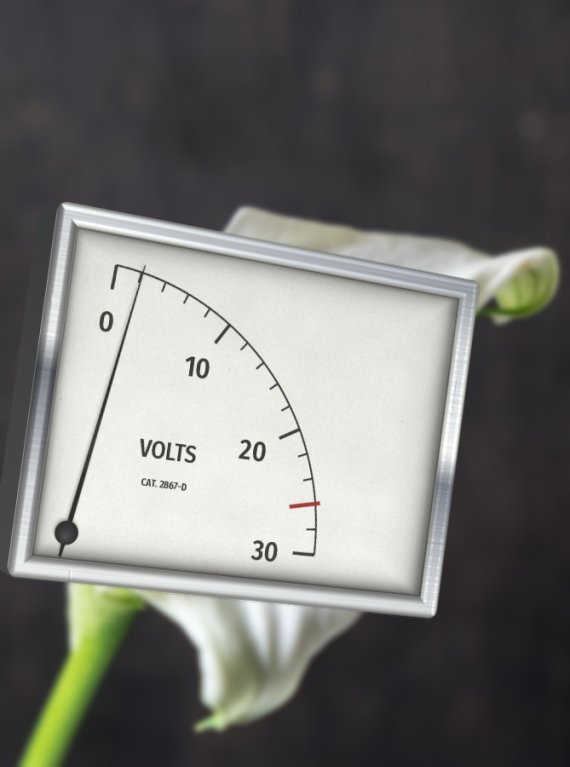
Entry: 2 V
